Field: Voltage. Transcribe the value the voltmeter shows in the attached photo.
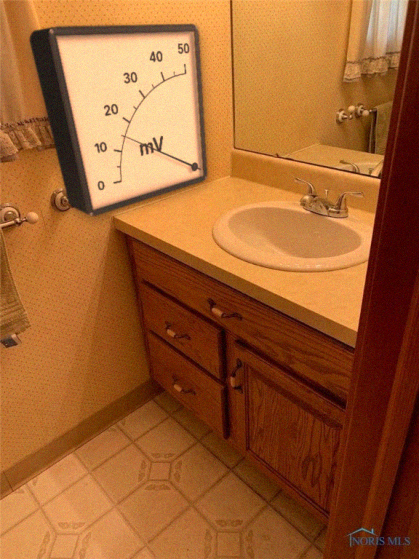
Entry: 15 mV
